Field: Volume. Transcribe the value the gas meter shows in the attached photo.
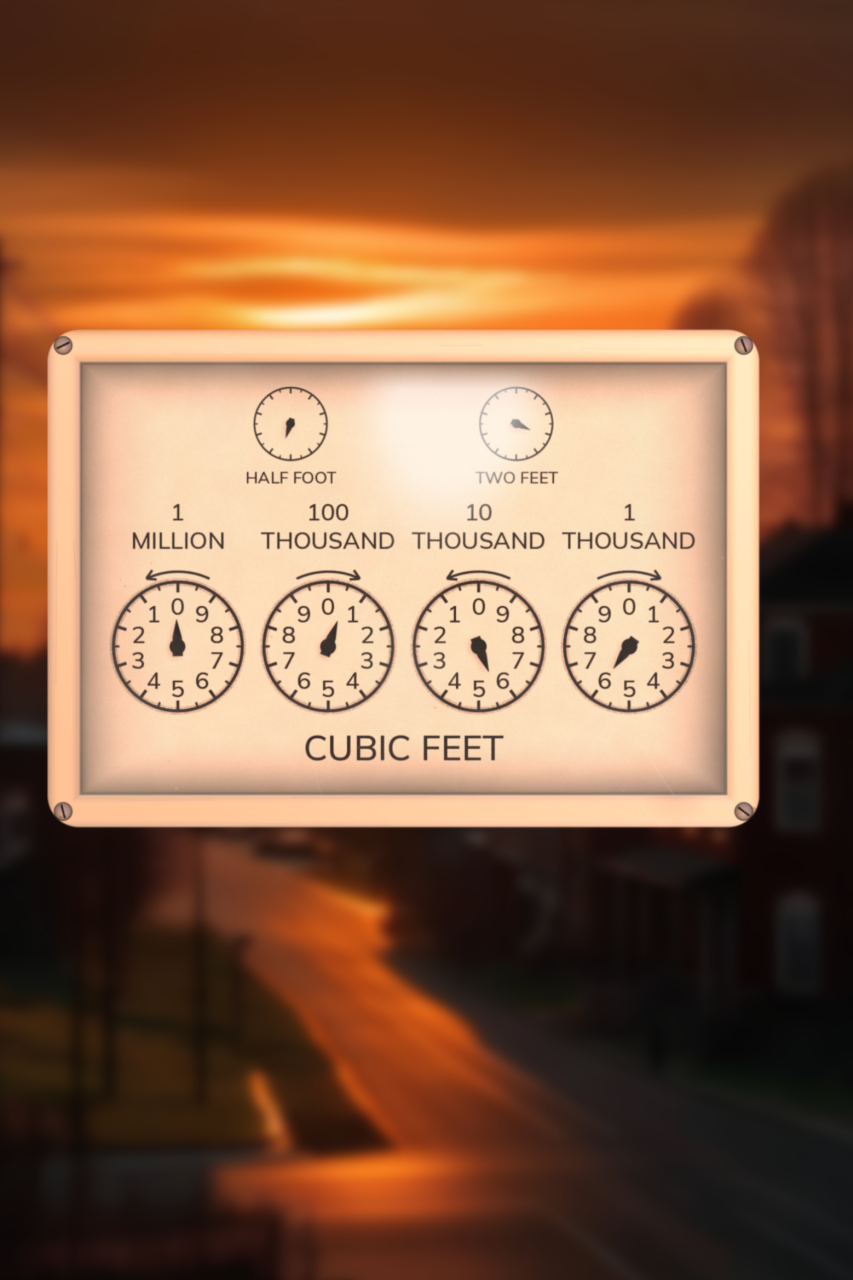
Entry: 5600 ft³
